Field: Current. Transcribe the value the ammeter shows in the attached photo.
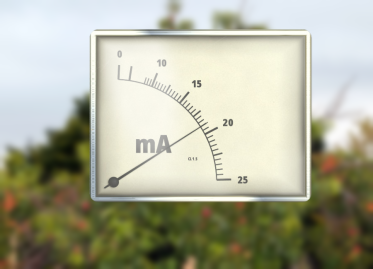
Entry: 19 mA
